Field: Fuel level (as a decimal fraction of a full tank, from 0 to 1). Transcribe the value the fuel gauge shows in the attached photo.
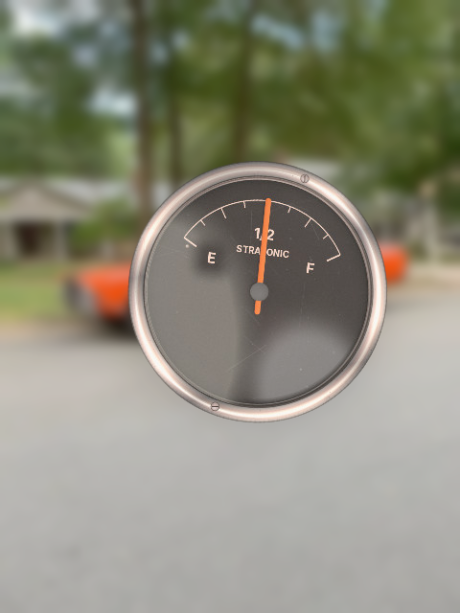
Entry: 0.5
